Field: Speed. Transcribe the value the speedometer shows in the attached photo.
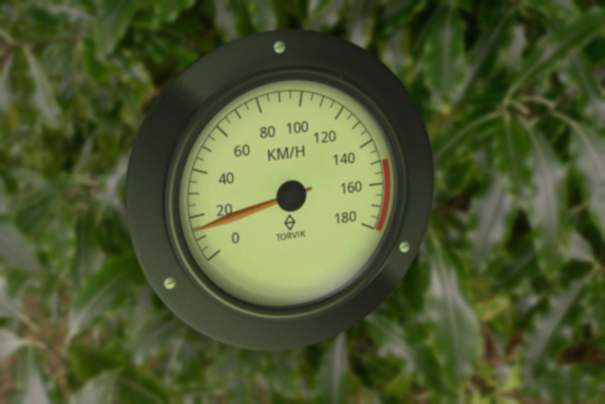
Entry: 15 km/h
